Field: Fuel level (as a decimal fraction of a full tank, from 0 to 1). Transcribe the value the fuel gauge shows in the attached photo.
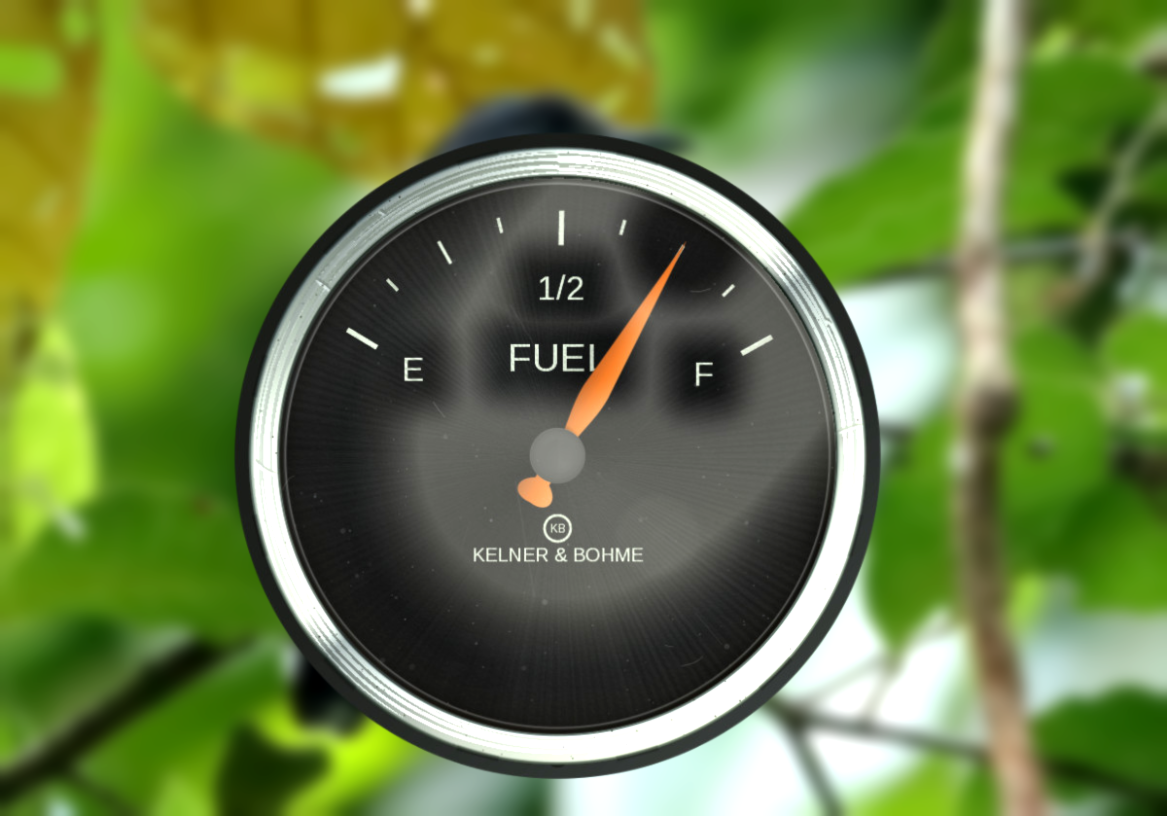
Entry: 0.75
